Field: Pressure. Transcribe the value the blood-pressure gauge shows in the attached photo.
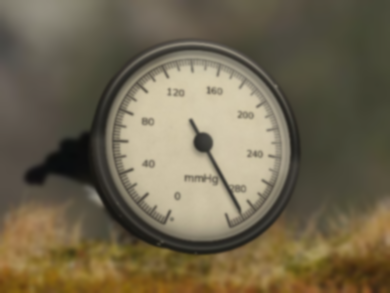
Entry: 290 mmHg
